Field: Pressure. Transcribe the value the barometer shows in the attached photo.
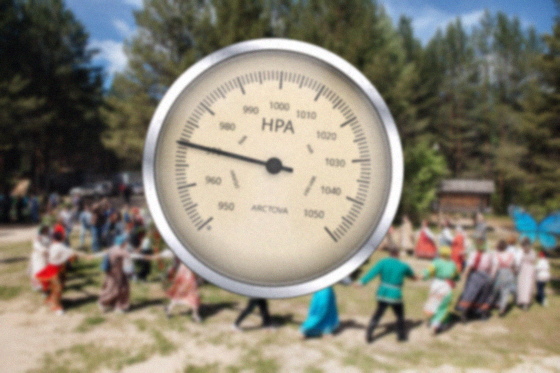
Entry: 970 hPa
